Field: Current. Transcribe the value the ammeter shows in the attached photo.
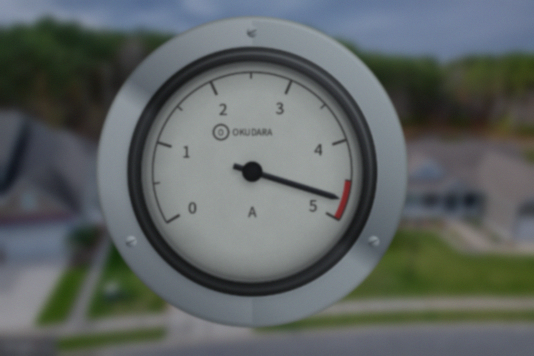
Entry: 4.75 A
